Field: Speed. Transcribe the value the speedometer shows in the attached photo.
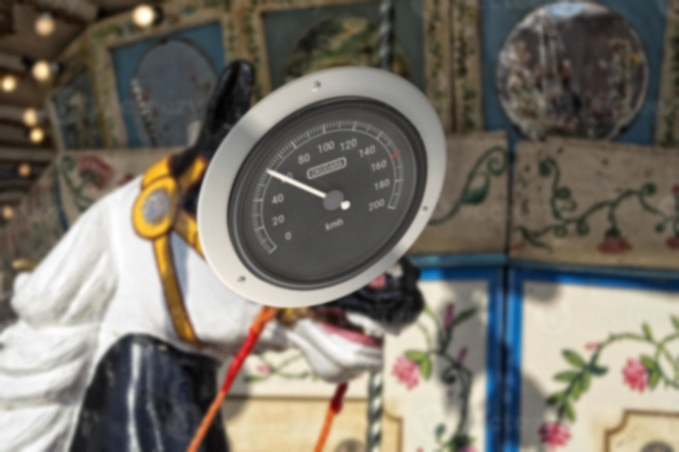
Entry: 60 km/h
